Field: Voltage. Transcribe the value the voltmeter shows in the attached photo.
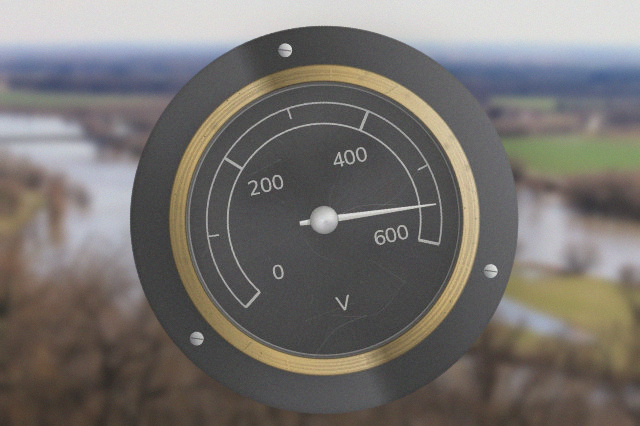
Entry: 550 V
